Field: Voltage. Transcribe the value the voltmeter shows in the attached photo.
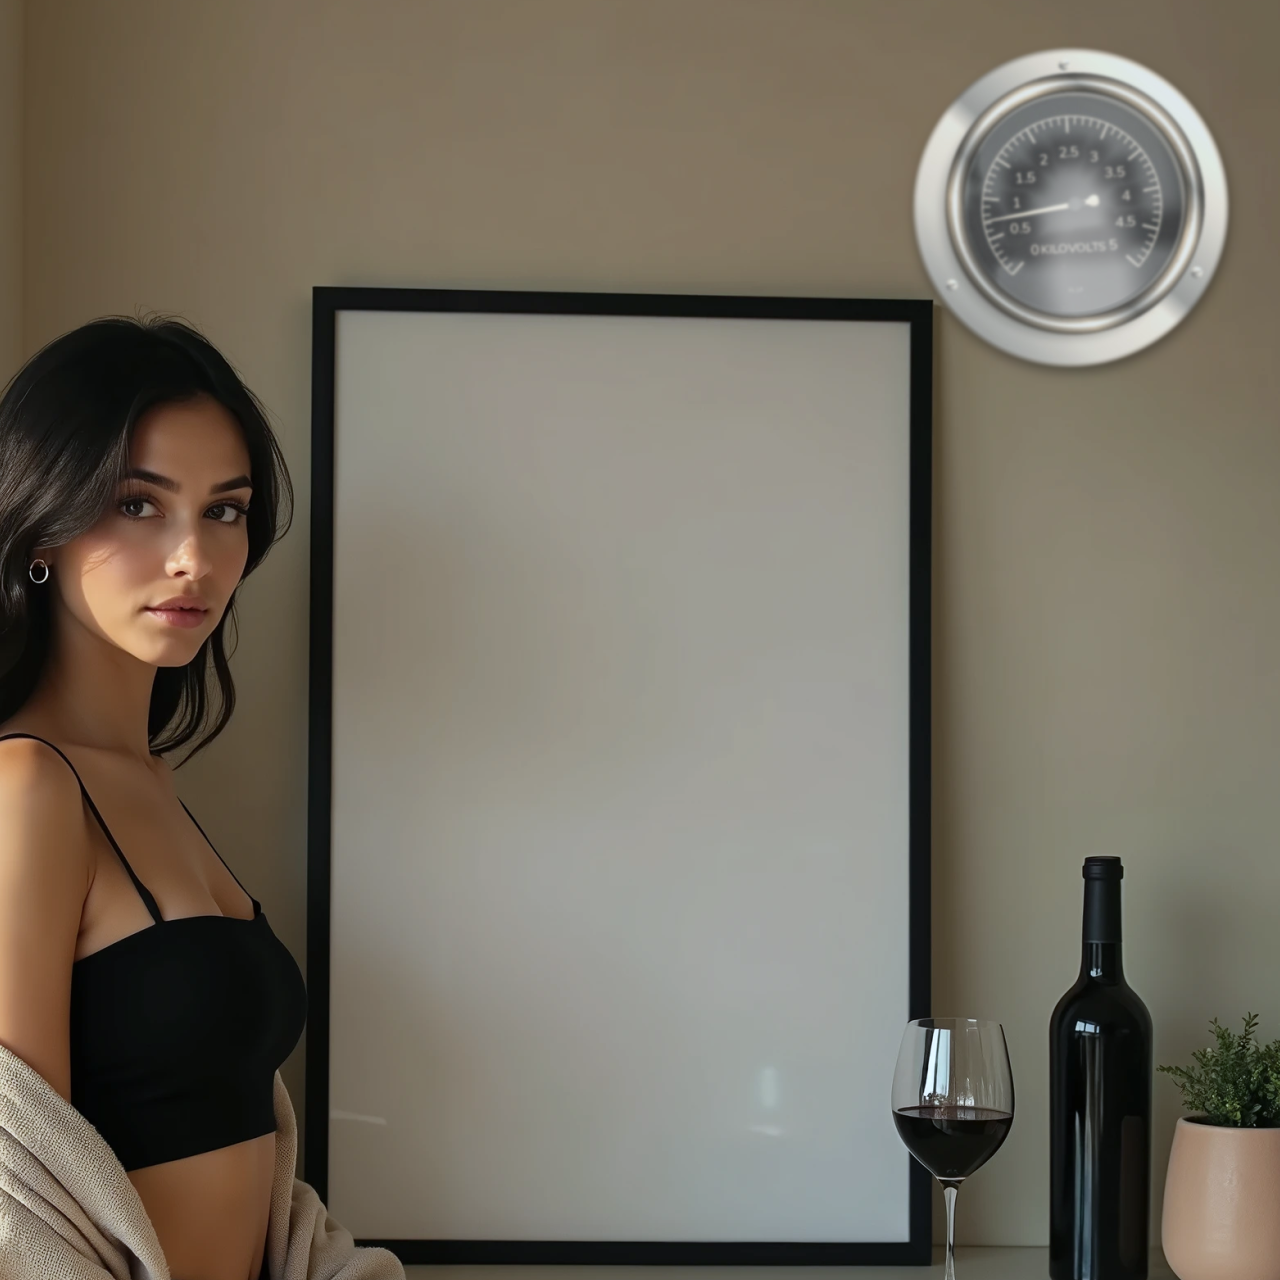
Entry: 0.7 kV
